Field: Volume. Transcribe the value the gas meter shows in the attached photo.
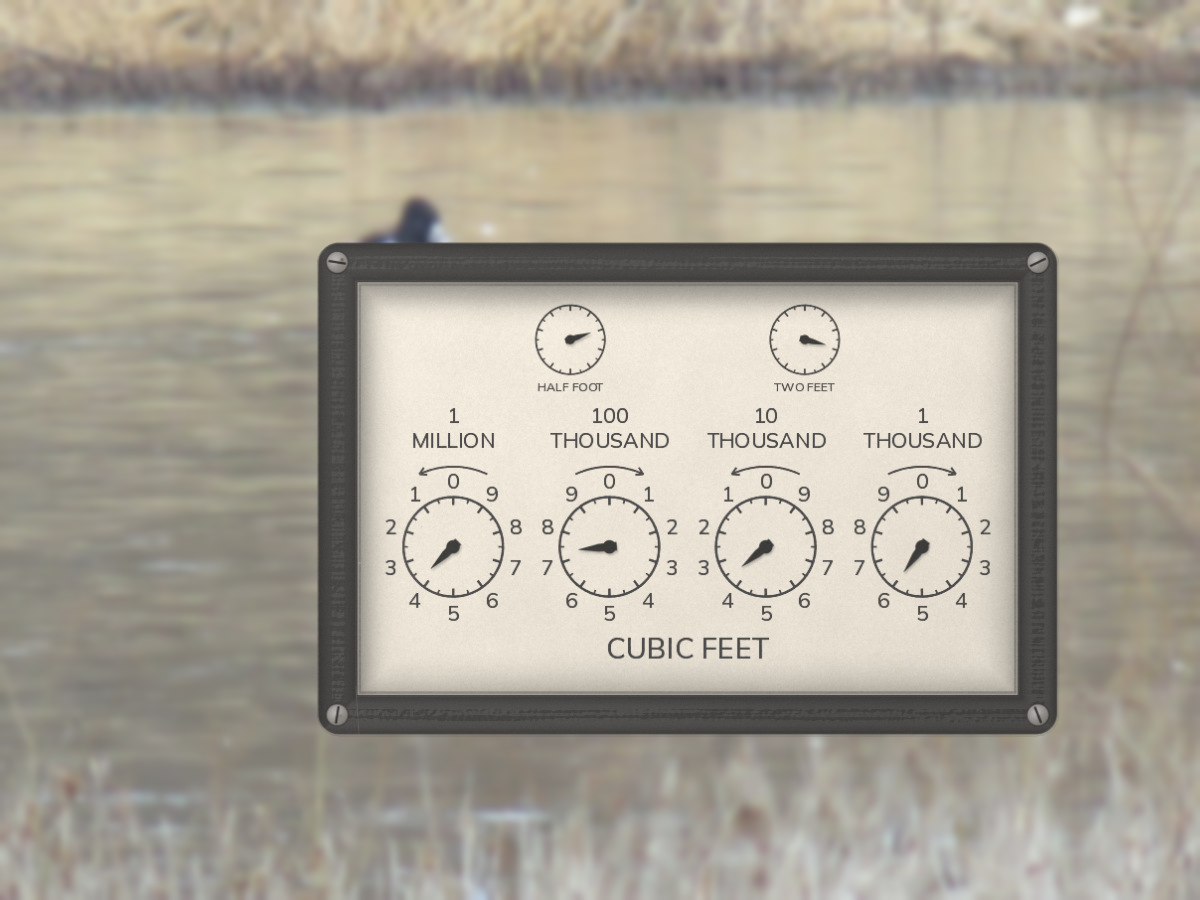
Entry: 373600 ft³
